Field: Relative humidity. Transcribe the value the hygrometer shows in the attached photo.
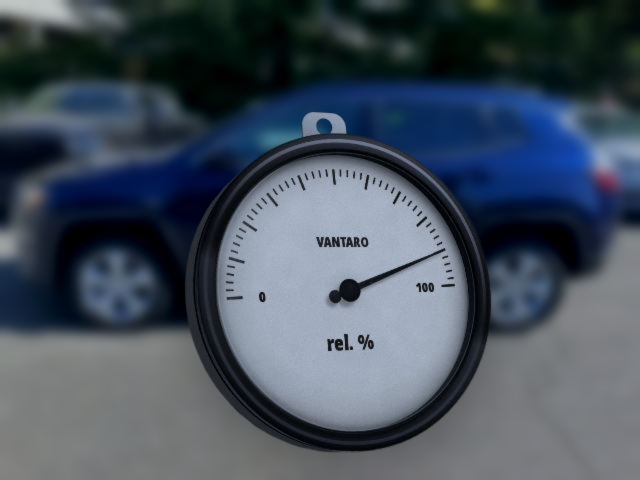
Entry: 90 %
